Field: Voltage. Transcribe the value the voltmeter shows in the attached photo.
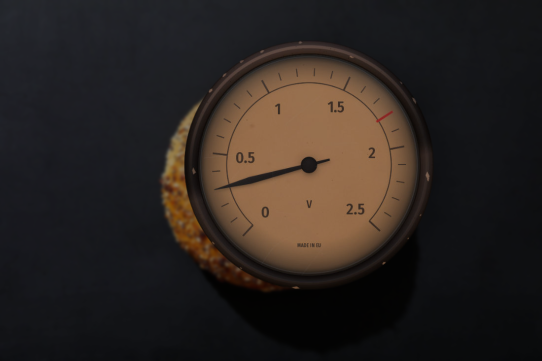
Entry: 0.3 V
